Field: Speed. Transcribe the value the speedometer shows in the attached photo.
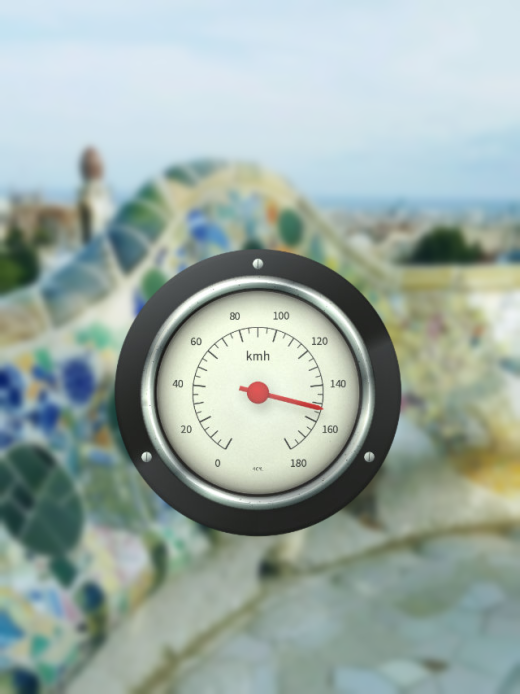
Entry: 152.5 km/h
